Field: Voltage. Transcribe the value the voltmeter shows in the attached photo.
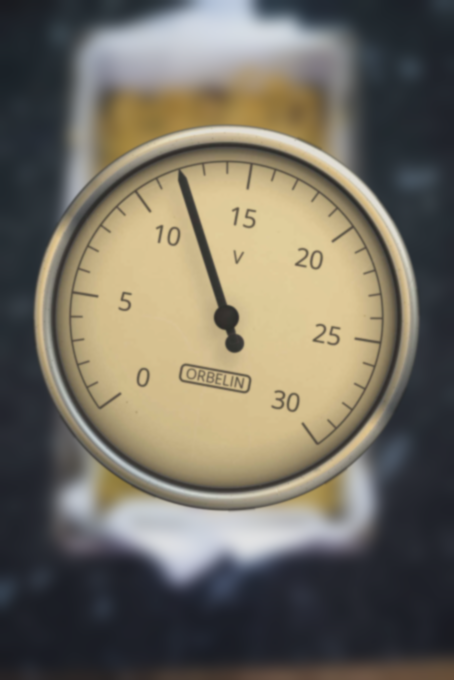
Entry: 12 V
